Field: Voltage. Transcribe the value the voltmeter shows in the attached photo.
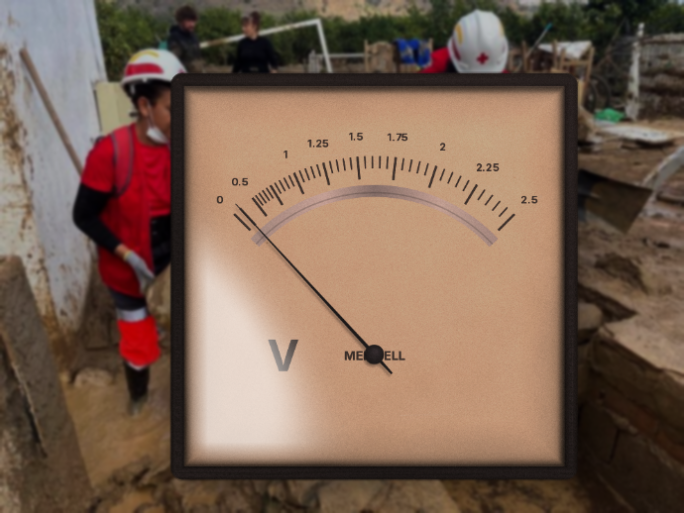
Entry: 0.25 V
